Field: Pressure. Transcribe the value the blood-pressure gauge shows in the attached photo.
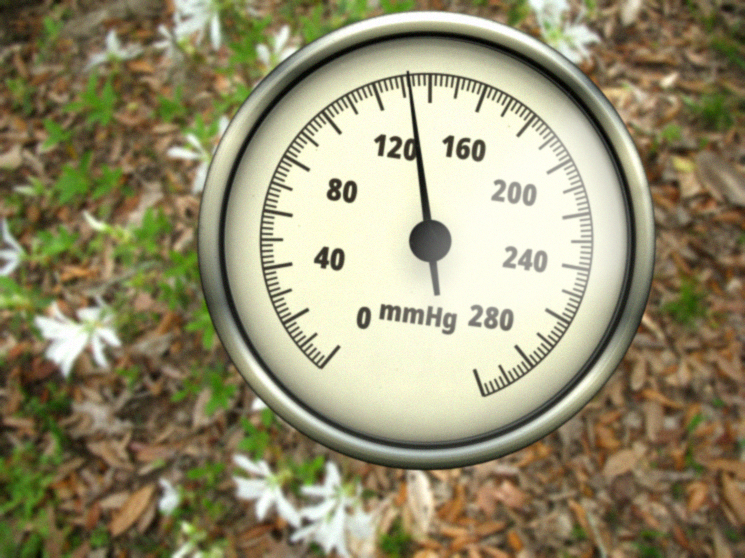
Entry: 132 mmHg
